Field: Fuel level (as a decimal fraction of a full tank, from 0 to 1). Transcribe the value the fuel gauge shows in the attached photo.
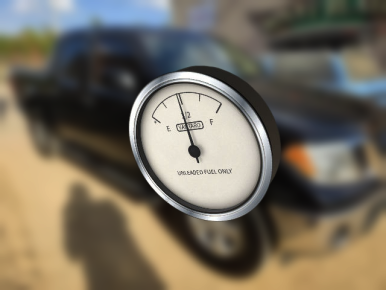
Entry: 0.5
